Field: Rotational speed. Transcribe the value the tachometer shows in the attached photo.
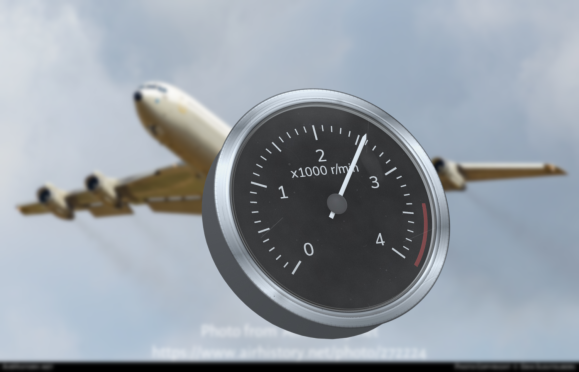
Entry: 2550 rpm
